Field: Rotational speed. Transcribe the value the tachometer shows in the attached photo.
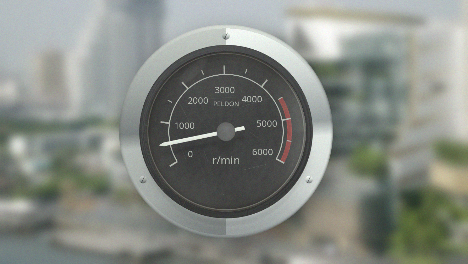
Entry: 500 rpm
